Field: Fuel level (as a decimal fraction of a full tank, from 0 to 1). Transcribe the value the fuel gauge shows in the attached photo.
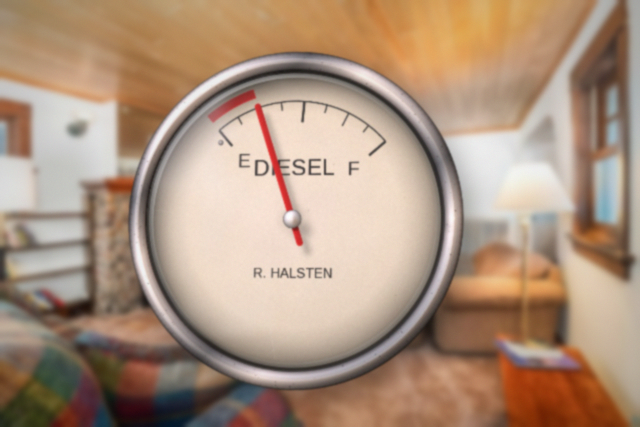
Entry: 0.25
